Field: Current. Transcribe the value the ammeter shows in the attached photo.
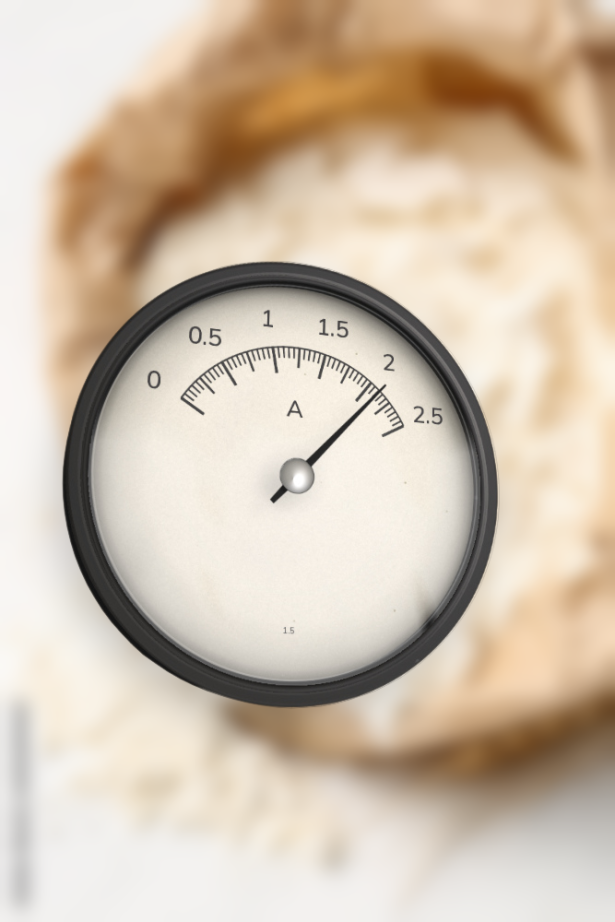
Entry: 2.1 A
